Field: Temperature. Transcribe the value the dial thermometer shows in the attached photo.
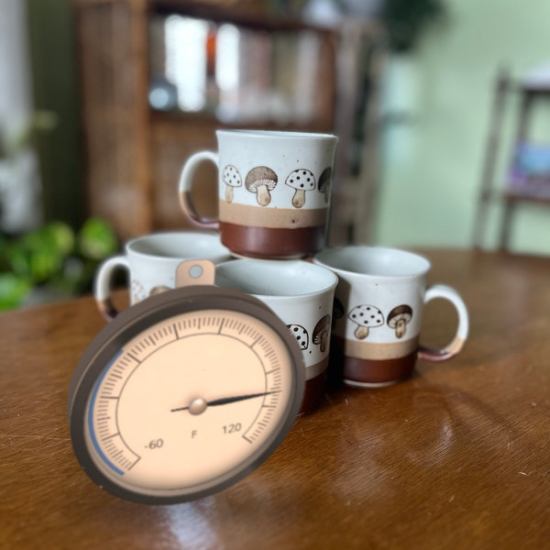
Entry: 90 °F
